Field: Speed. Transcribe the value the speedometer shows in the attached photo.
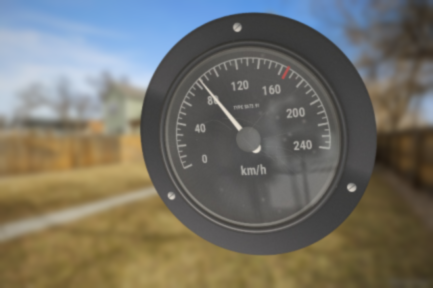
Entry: 85 km/h
